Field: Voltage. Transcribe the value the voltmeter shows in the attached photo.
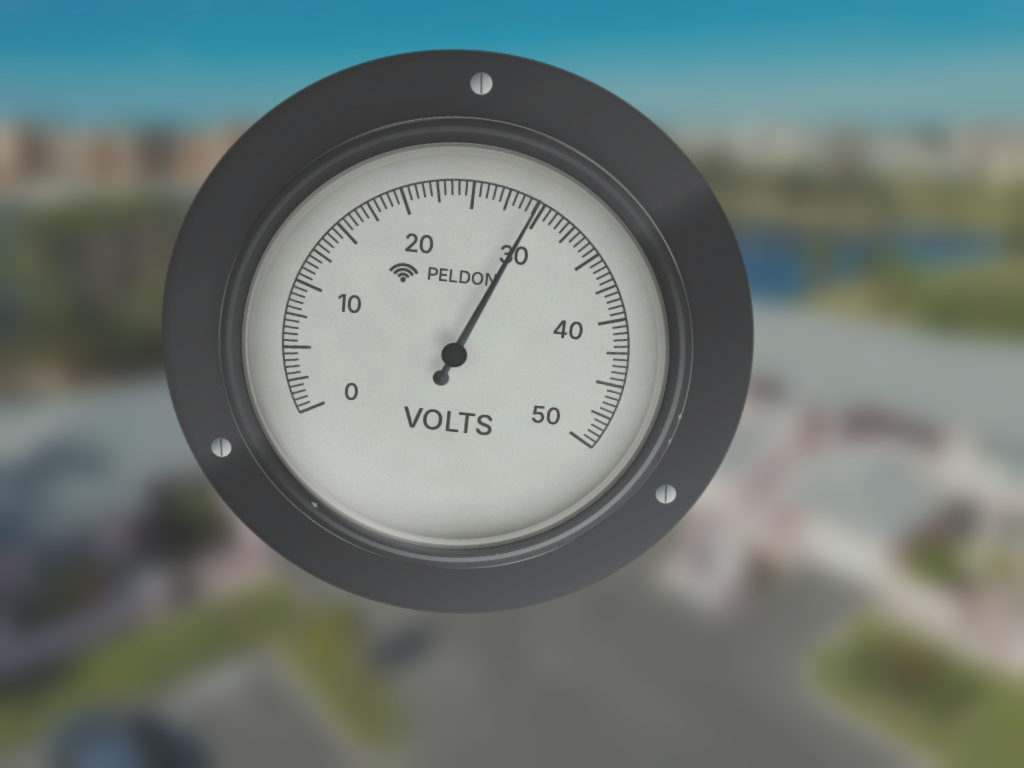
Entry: 29.5 V
